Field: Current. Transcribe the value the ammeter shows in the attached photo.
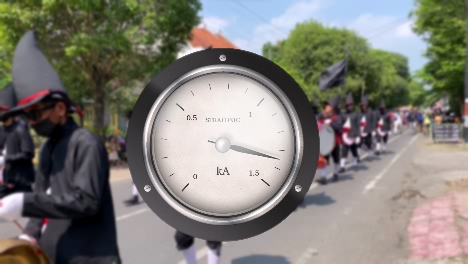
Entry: 1.35 kA
